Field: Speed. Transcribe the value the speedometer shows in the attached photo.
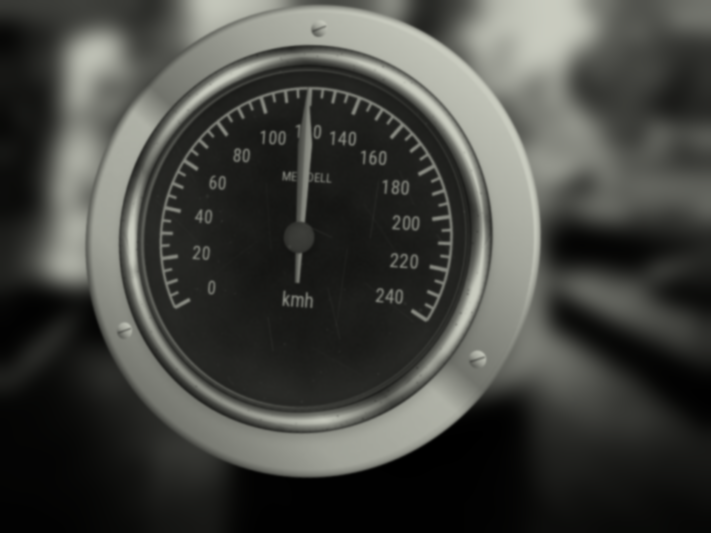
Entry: 120 km/h
